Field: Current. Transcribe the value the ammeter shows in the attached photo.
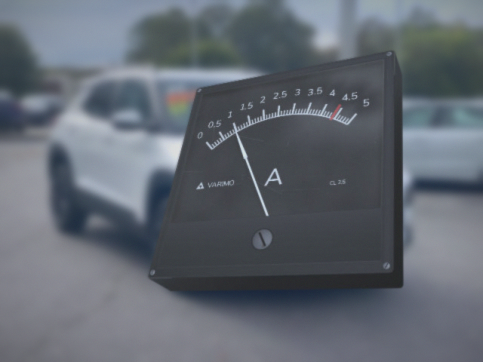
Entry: 1 A
